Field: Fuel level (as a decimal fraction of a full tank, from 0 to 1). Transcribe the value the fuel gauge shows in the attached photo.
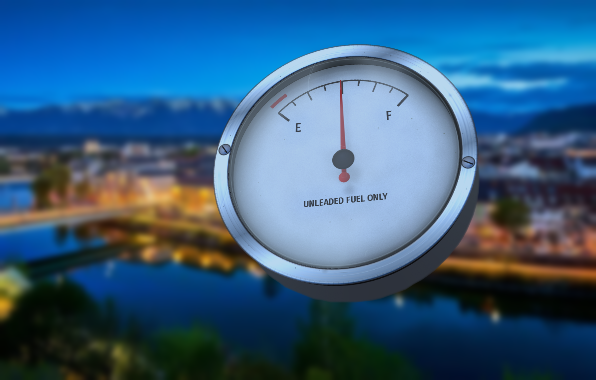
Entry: 0.5
